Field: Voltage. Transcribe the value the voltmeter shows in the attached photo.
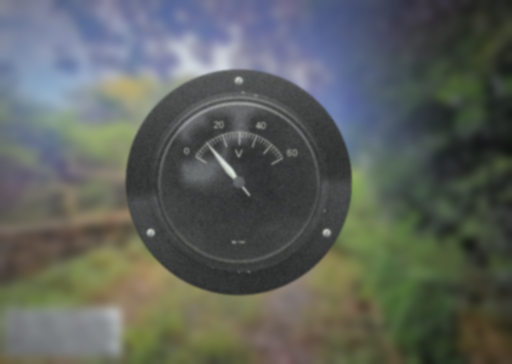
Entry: 10 V
